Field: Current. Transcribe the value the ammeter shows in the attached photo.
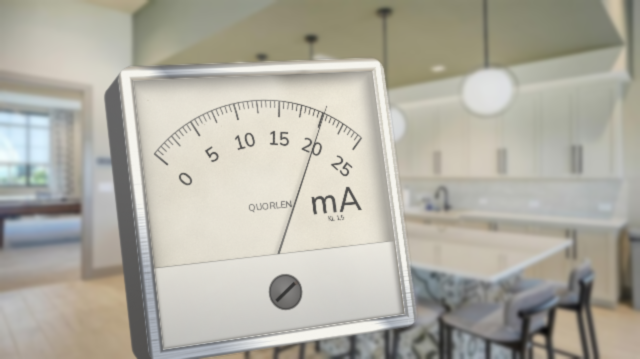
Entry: 20 mA
